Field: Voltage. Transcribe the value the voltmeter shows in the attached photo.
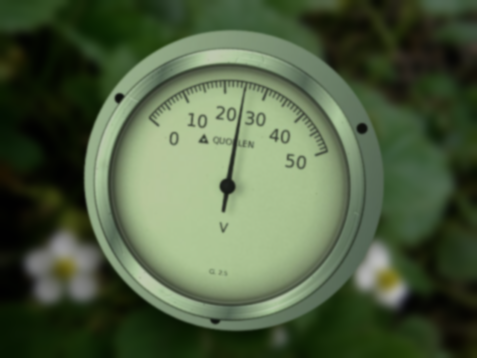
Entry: 25 V
